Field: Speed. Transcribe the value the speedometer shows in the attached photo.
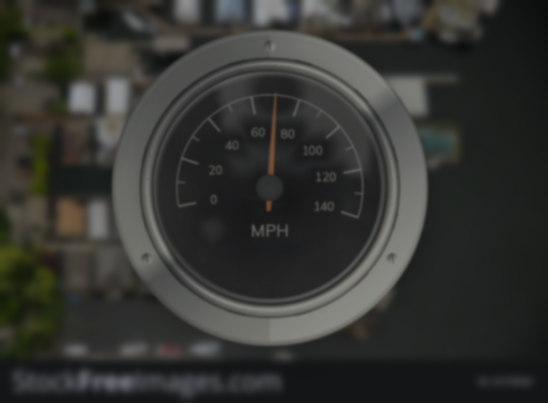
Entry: 70 mph
